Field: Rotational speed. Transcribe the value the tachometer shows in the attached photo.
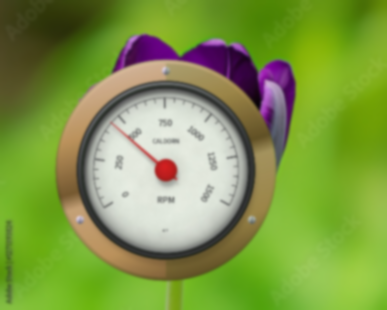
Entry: 450 rpm
